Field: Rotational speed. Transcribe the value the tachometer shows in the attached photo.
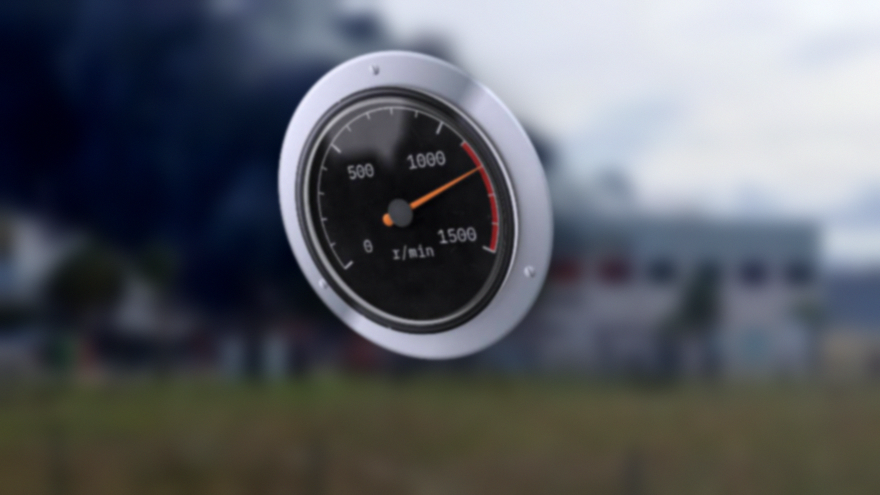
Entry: 1200 rpm
